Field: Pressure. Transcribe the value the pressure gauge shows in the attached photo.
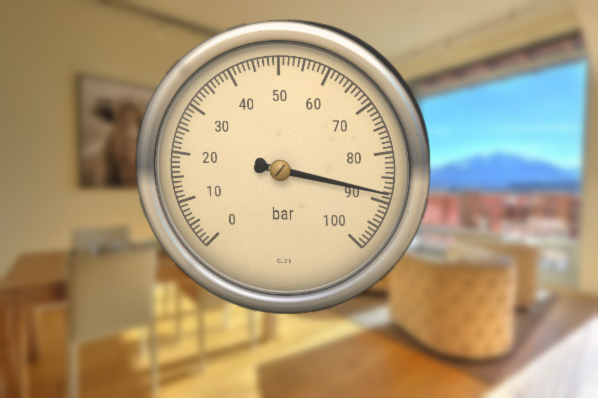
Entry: 88 bar
